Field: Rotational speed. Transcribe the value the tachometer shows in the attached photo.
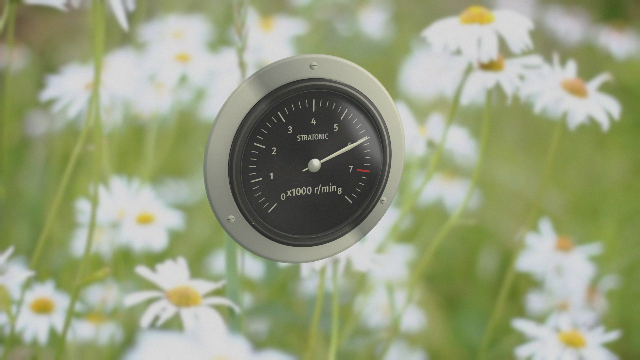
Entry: 6000 rpm
